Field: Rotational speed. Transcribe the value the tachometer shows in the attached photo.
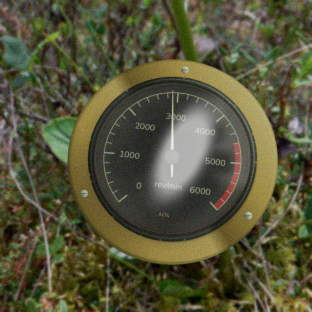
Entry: 2900 rpm
